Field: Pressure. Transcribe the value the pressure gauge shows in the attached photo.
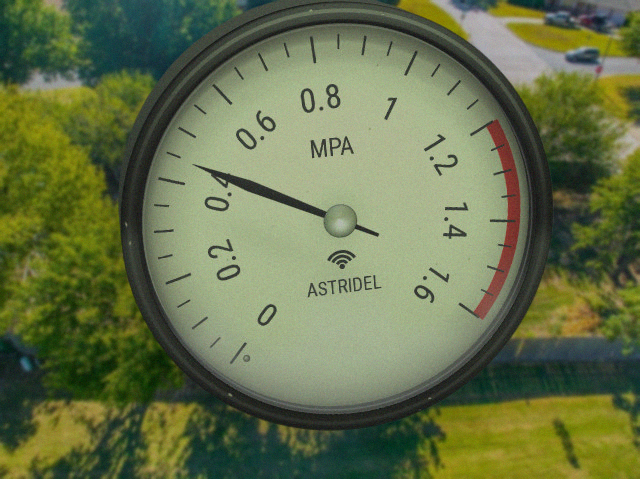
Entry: 0.45 MPa
